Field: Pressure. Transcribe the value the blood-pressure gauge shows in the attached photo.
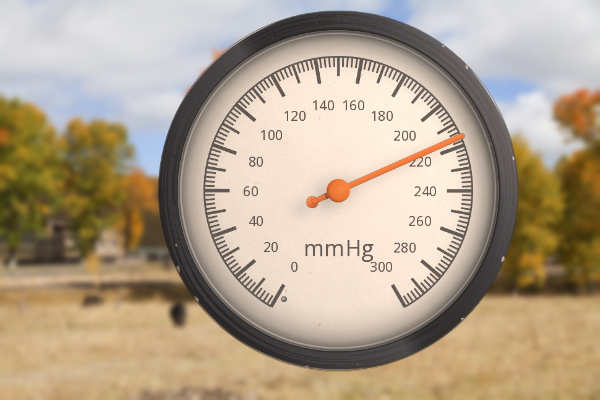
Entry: 216 mmHg
